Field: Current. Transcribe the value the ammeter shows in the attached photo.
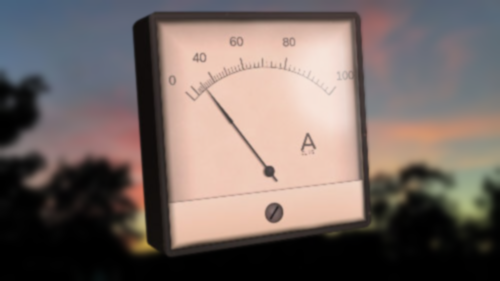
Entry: 30 A
